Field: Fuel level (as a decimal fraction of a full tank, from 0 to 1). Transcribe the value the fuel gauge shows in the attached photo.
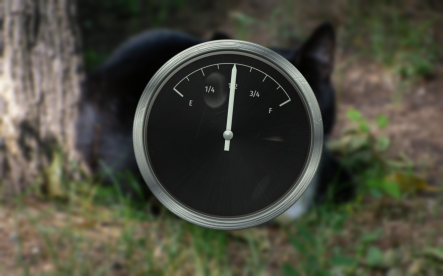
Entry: 0.5
